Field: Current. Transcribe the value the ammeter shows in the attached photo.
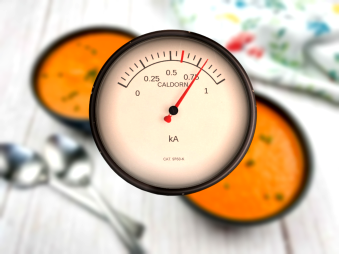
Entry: 0.8 kA
